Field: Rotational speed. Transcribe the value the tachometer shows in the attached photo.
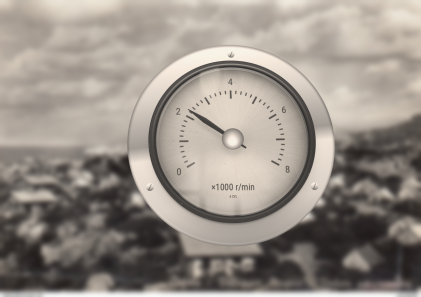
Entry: 2200 rpm
